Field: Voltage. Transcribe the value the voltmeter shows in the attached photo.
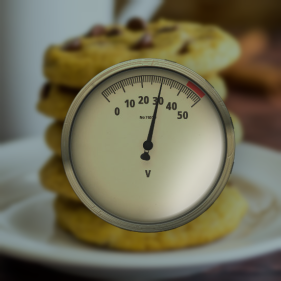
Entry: 30 V
